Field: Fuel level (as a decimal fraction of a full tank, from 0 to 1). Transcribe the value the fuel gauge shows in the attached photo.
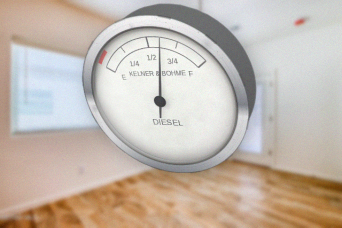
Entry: 0.625
